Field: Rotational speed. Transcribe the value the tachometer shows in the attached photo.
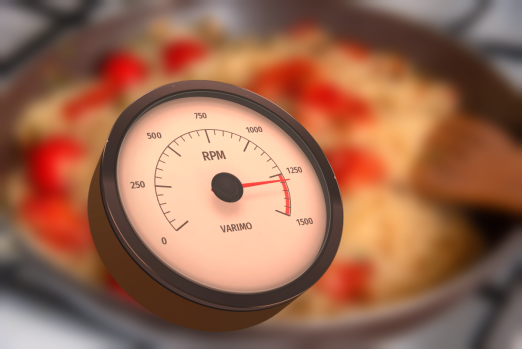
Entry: 1300 rpm
